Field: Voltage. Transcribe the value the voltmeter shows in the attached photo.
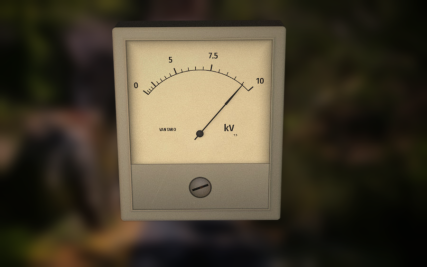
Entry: 9.5 kV
